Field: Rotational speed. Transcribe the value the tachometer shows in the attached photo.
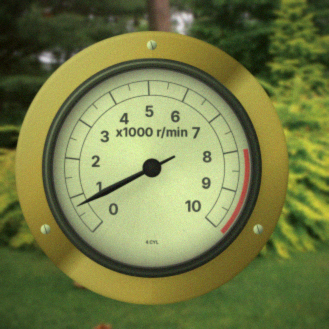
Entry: 750 rpm
